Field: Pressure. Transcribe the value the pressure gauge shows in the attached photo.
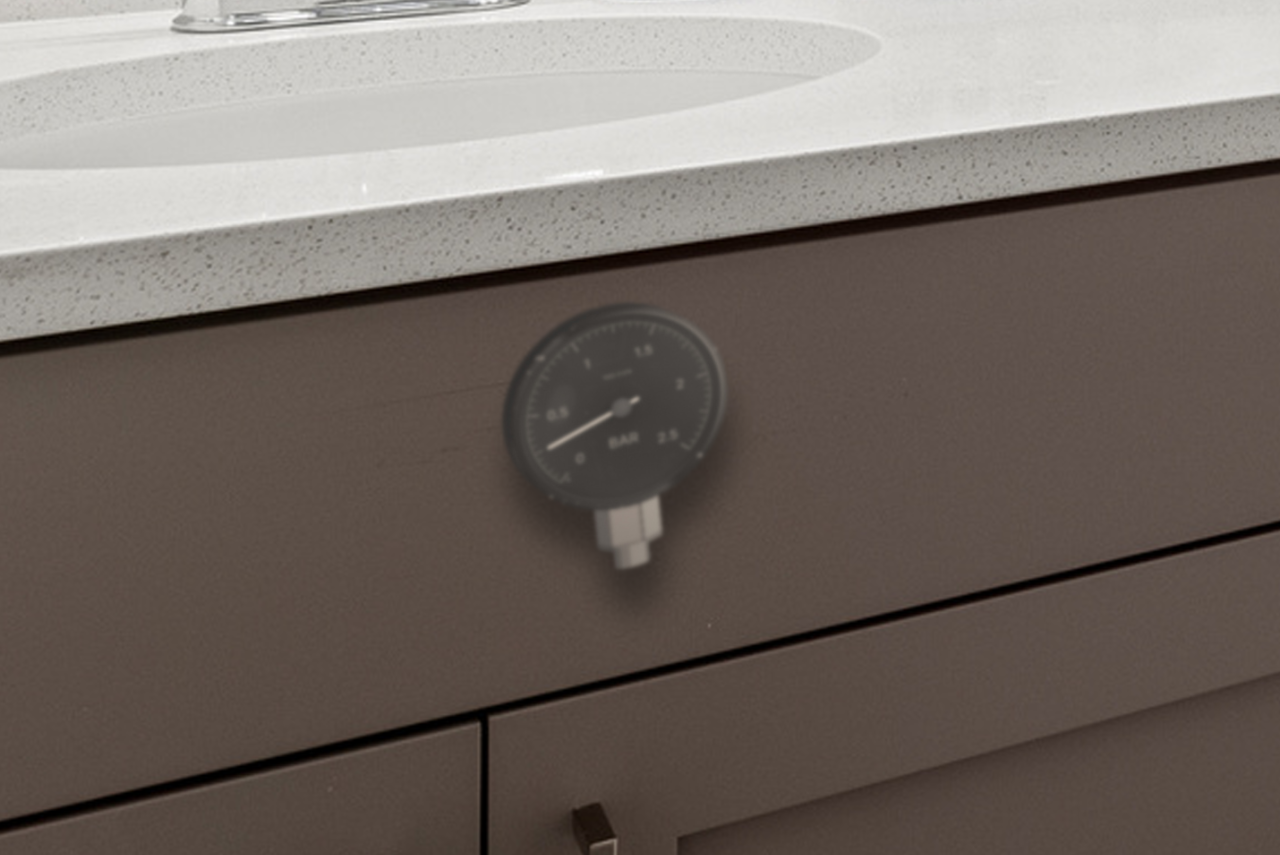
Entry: 0.25 bar
